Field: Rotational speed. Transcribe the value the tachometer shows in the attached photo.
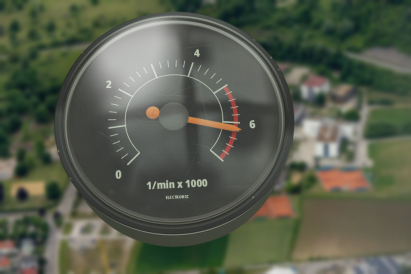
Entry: 6200 rpm
